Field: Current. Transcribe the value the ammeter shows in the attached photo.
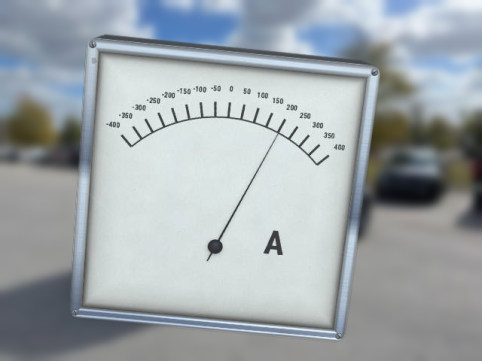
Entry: 200 A
